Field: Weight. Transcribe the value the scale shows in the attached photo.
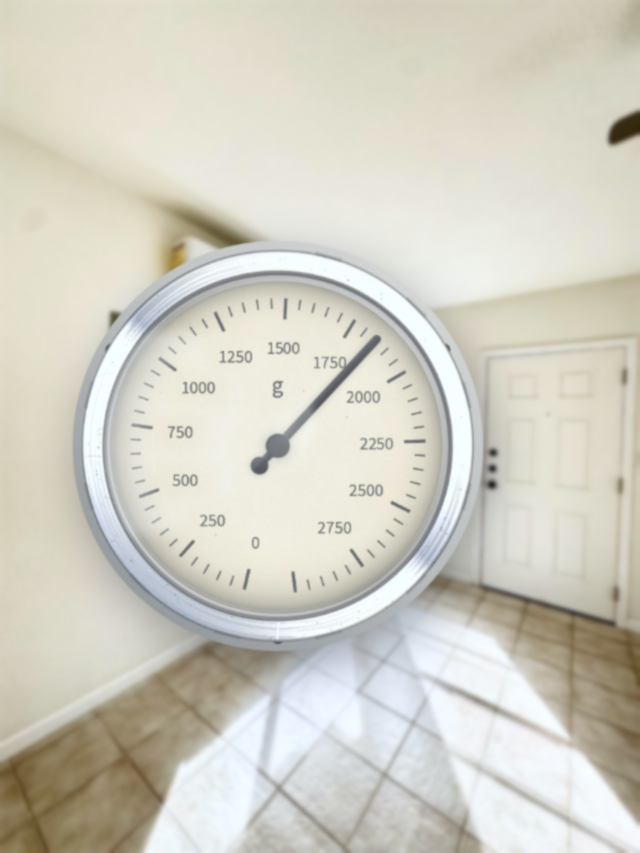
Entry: 1850 g
